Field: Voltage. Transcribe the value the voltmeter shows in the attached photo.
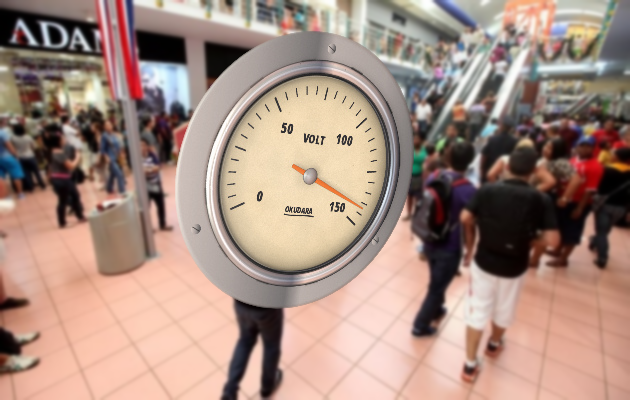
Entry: 142.5 V
